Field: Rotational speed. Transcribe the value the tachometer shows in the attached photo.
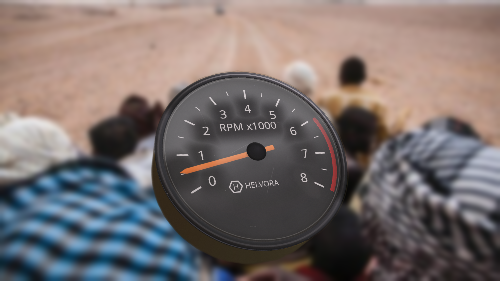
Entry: 500 rpm
